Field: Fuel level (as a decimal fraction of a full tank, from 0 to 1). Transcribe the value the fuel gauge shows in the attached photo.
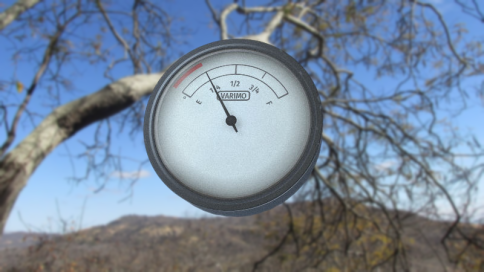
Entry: 0.25
